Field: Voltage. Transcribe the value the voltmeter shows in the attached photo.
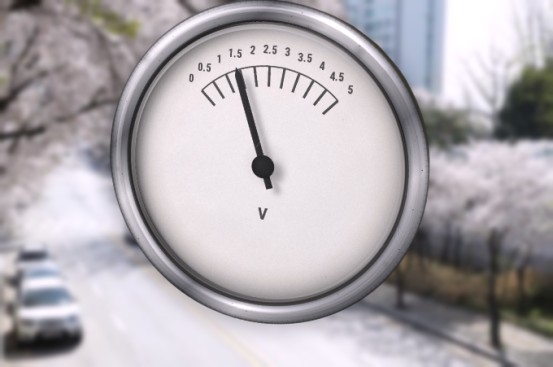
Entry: 1.5 V
